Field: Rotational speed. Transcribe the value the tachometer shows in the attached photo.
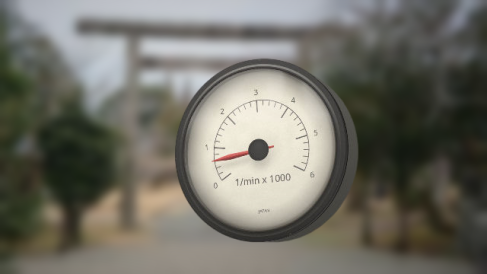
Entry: 600 rpm
